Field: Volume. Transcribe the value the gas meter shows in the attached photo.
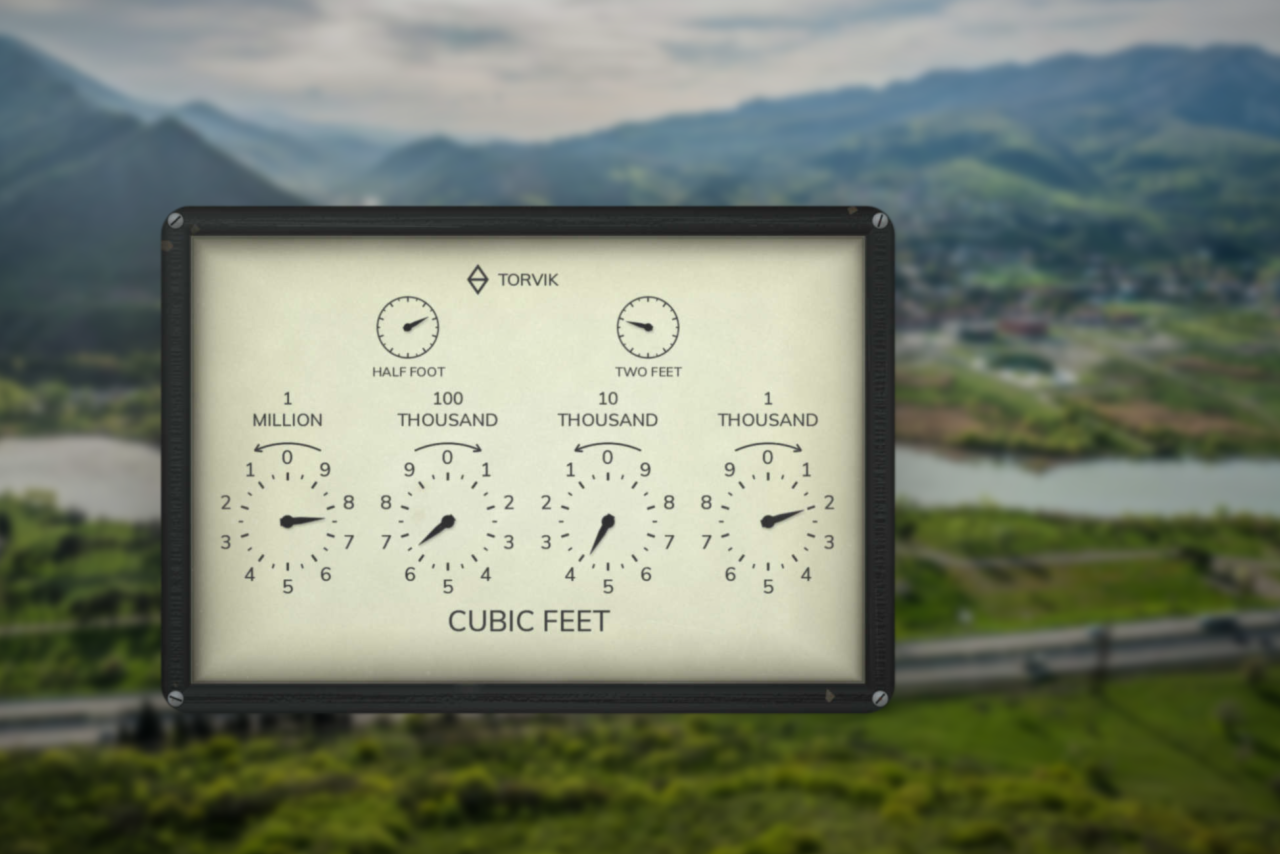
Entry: 764200 ft³
